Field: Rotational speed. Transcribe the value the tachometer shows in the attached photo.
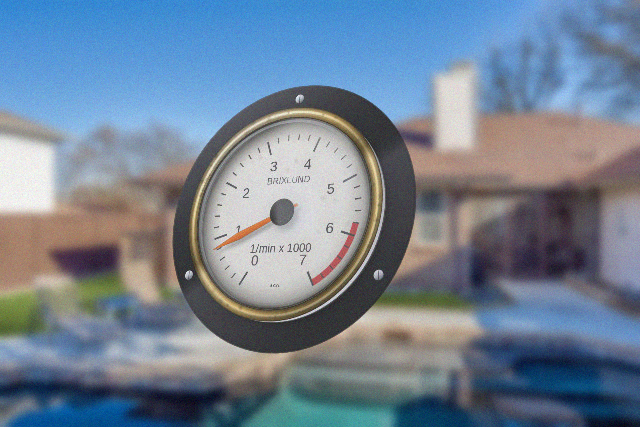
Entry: 800 rpm
